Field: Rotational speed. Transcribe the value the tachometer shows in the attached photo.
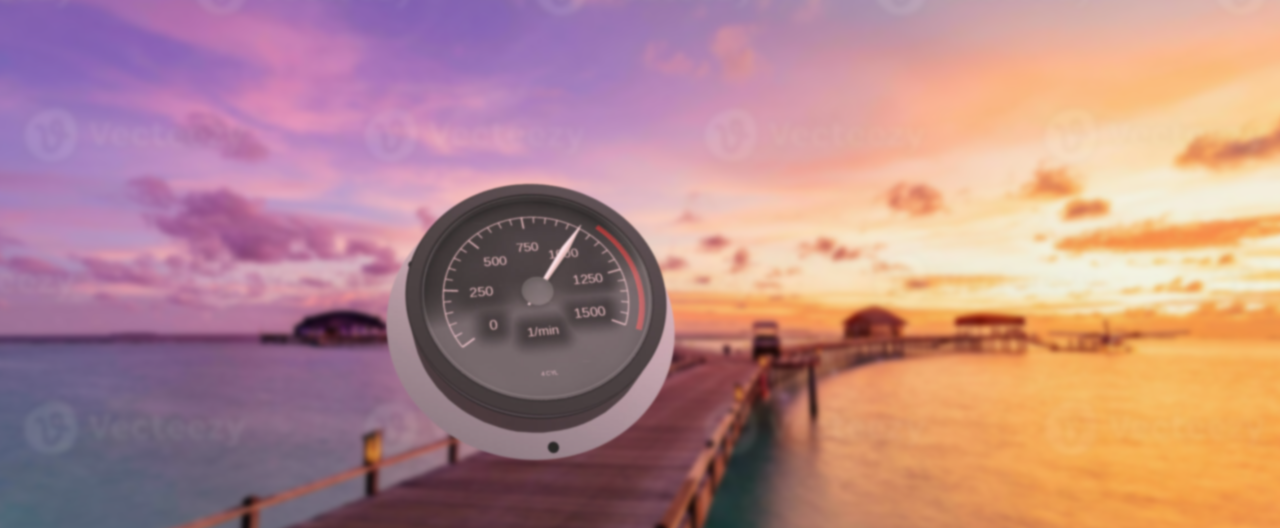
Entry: 1000 rpm
